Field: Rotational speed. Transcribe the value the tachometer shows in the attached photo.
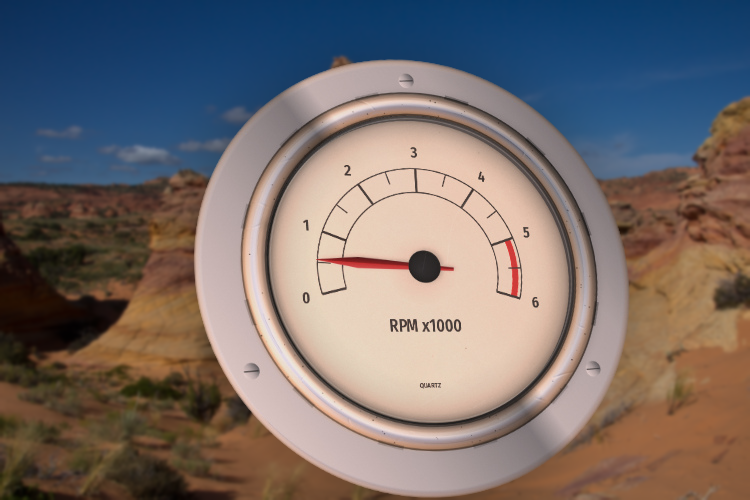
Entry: 500 rpm
